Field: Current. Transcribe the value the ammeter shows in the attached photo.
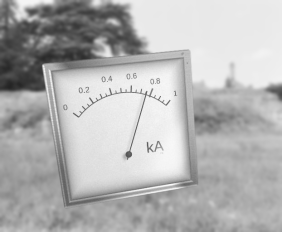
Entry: 0.75 kA
